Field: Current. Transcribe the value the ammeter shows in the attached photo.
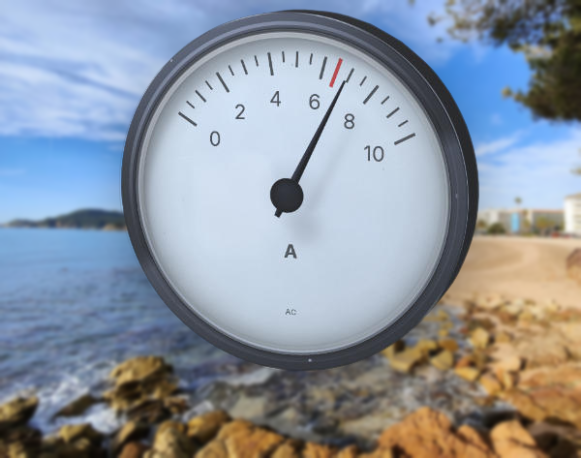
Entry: 7 A
